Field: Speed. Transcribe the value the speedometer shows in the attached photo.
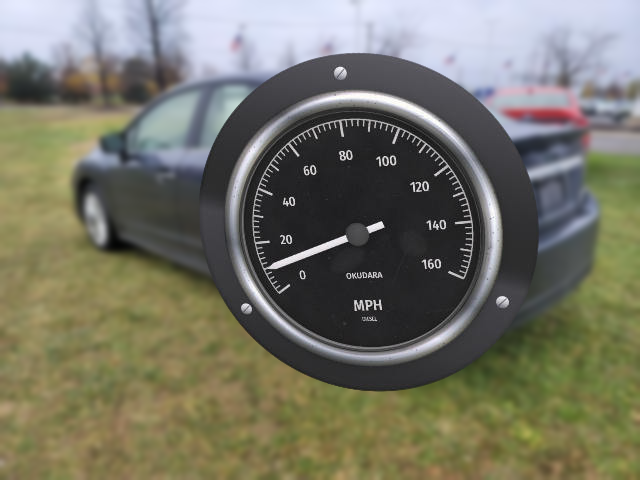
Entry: 10 mph
